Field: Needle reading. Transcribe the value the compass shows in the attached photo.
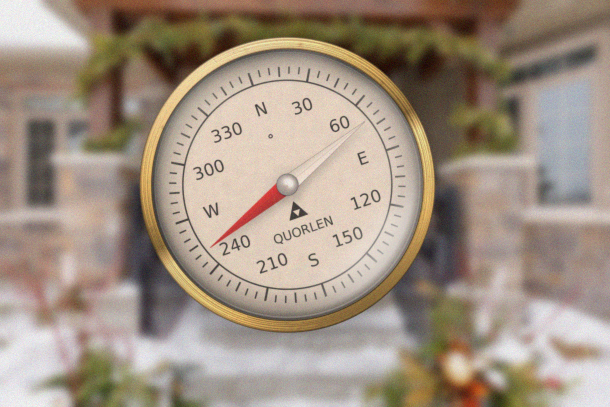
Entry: 250 °
